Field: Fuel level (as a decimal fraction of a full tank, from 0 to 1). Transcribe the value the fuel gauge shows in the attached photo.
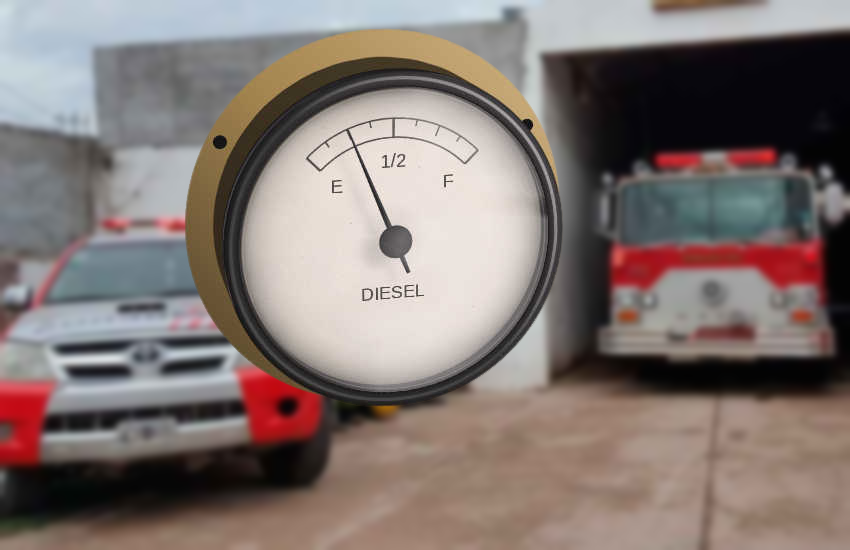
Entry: 0.25
